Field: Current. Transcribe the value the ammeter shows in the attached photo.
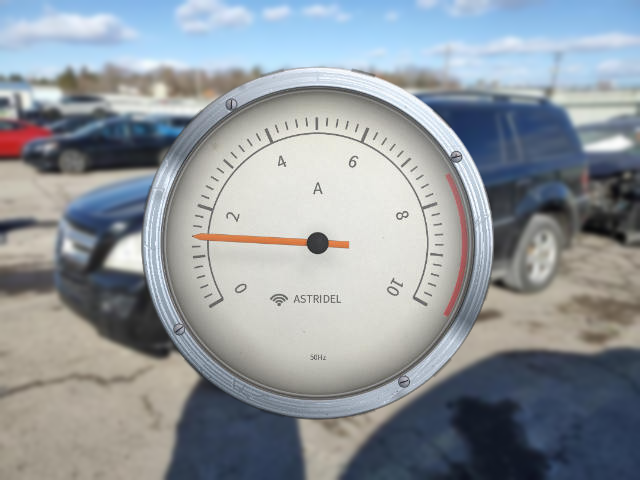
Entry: 1.4 A
